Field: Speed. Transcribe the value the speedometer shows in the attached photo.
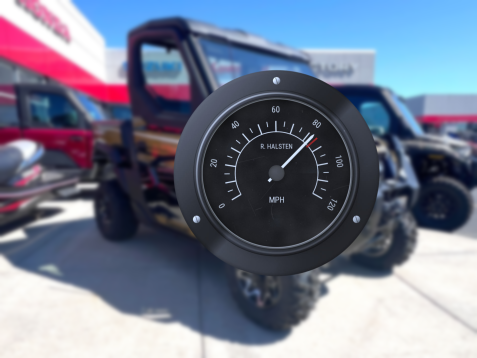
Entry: 82.5 mph
